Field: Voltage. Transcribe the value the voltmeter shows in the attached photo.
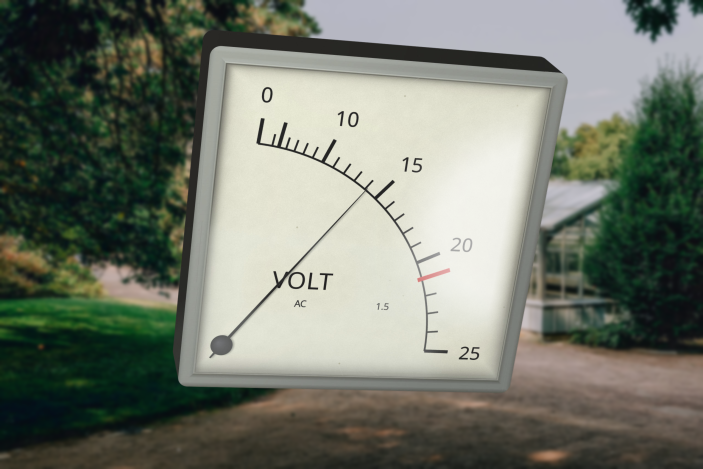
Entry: 14 V
